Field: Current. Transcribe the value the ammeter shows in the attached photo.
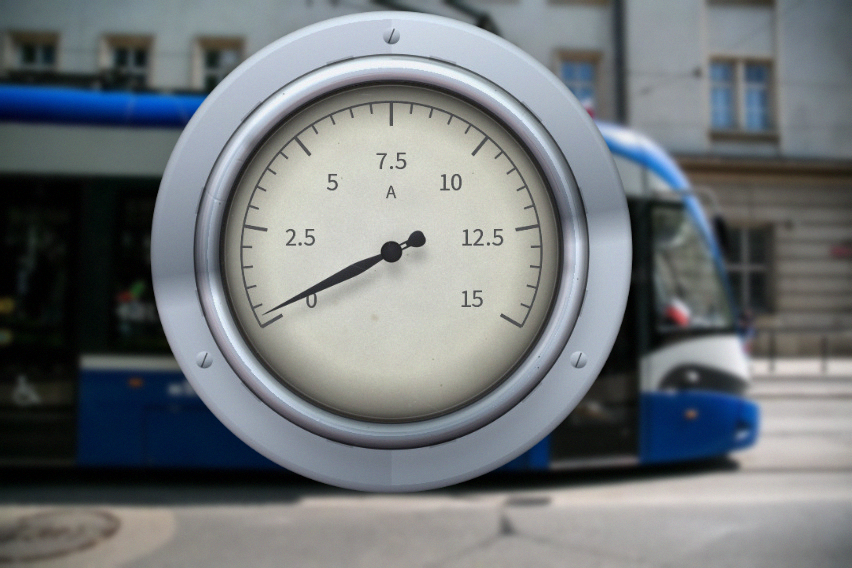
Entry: 0.25 A
